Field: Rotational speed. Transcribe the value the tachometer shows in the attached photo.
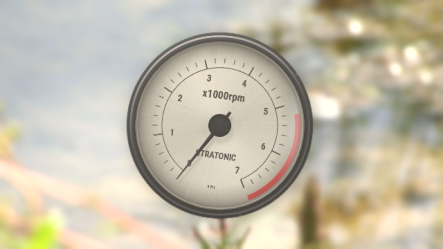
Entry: 0 rpm
